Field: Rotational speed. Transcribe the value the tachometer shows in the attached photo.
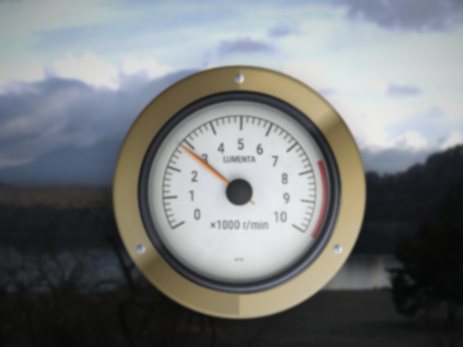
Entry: 2800 rpm
